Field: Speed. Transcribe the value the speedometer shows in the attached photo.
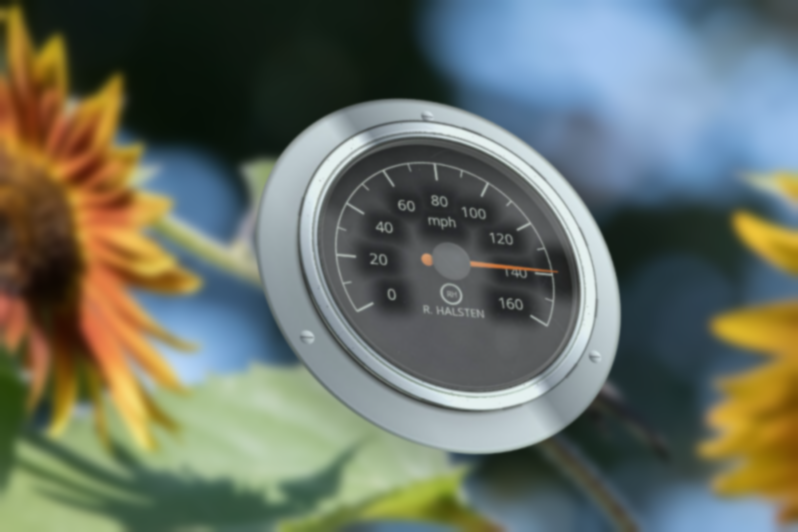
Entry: 140 mph
